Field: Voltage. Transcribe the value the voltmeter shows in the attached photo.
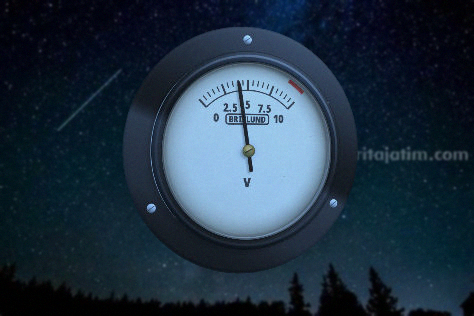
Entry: 4 V
